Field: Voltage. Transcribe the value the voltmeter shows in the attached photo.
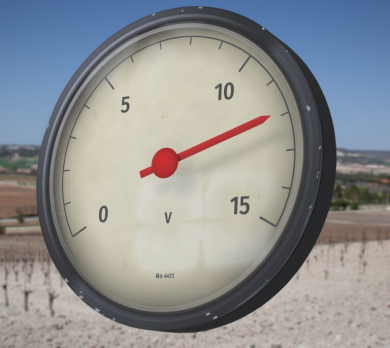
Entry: 12 V
